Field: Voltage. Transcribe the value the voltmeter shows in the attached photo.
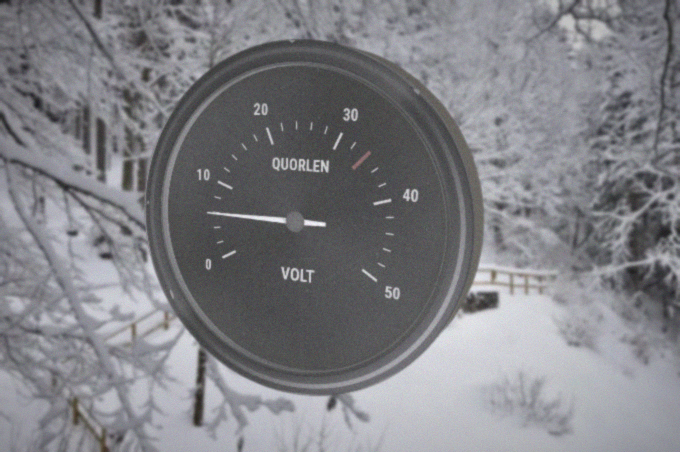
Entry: 6 V
